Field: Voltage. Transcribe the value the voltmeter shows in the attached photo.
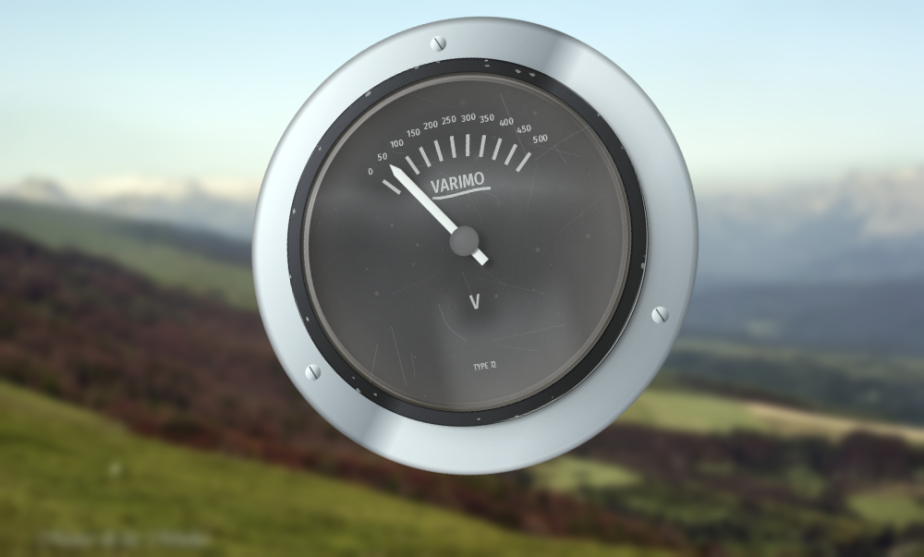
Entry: 50 V
